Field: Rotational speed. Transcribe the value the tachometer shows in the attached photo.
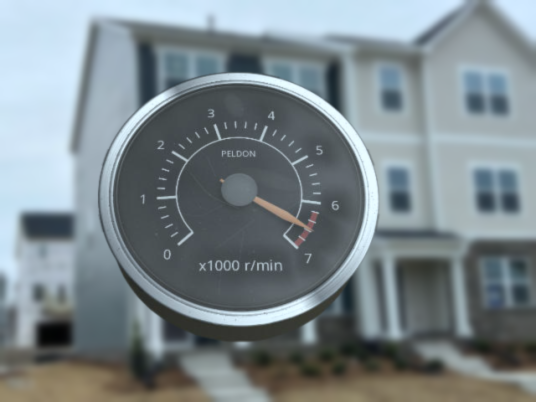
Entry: 6600 rpm
